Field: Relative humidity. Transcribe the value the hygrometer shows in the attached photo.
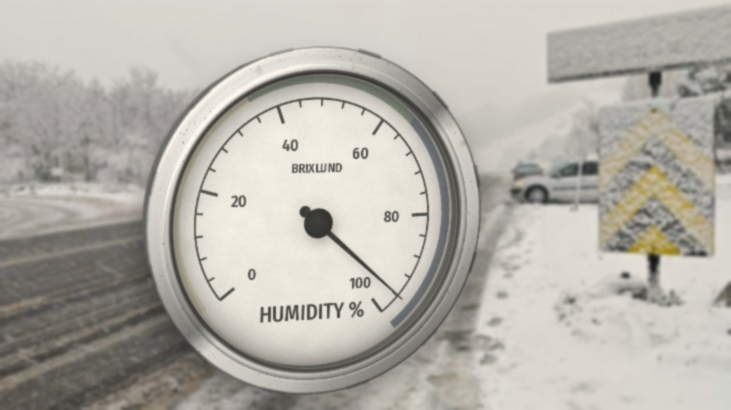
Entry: 96 %
